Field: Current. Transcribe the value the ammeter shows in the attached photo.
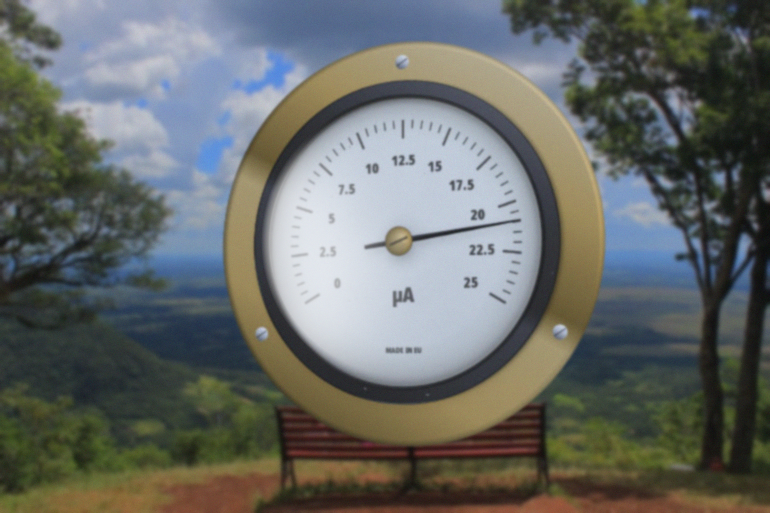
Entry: 21 µA
